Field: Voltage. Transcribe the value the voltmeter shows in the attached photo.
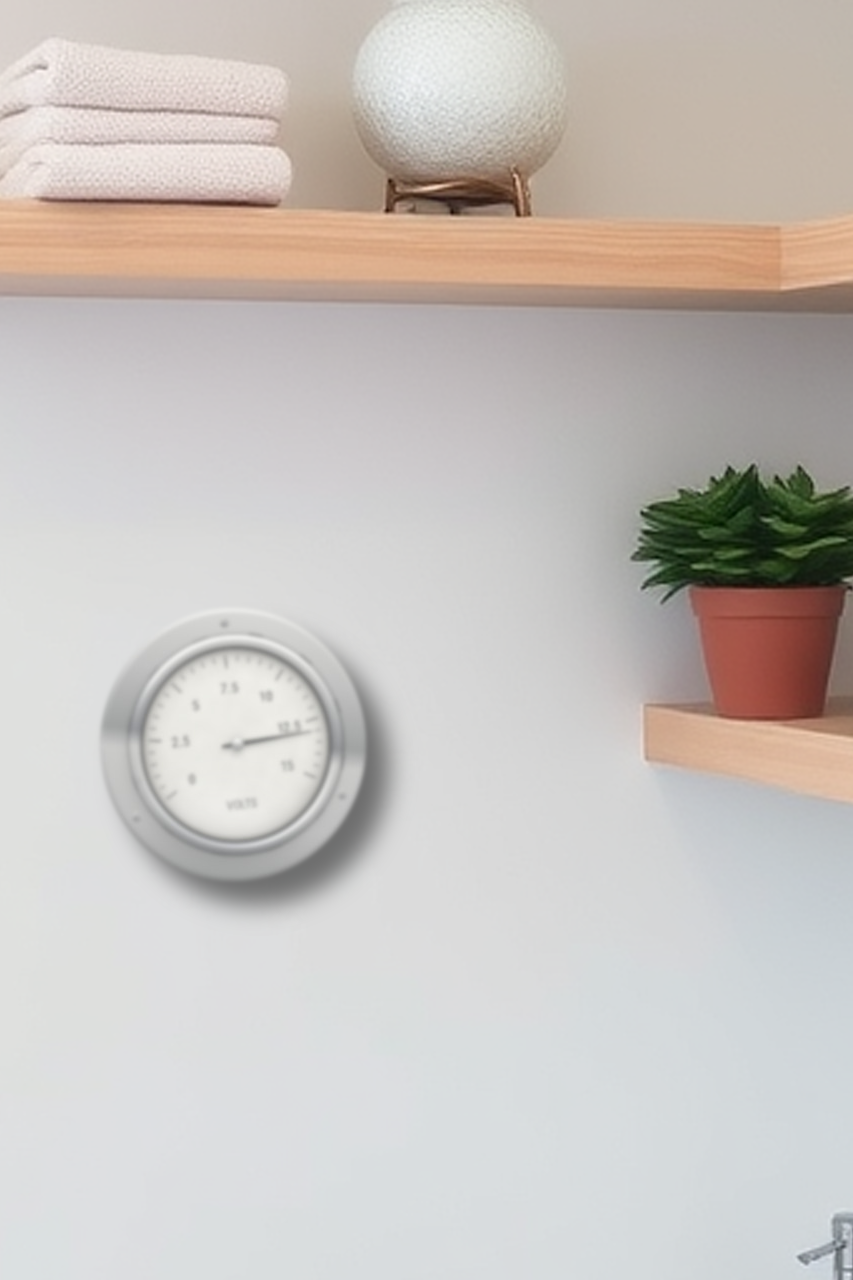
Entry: 13 V
